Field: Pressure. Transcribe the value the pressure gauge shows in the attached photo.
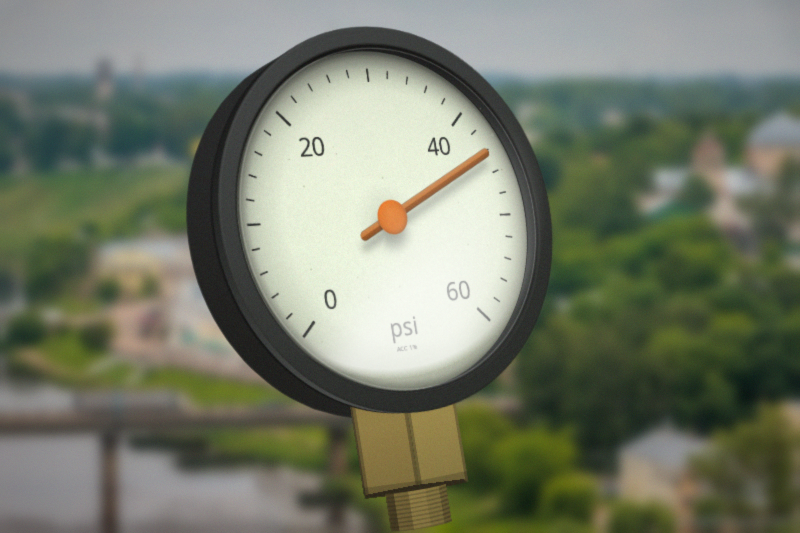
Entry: 44 psi
